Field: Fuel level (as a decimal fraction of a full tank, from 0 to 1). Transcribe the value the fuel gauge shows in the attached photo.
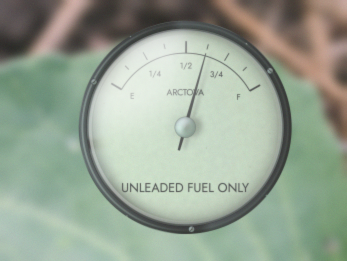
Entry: 0.625
